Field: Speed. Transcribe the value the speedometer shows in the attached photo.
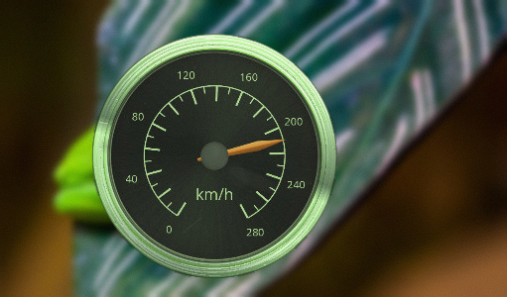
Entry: 210 km/h
